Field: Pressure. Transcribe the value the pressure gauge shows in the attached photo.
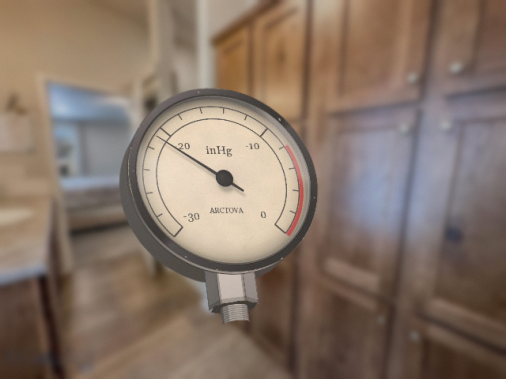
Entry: -21 inHg
